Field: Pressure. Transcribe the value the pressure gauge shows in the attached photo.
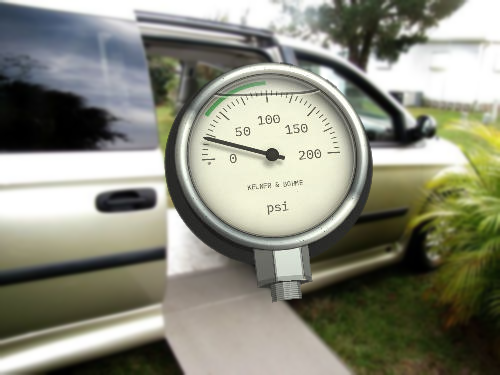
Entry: 20 psi
